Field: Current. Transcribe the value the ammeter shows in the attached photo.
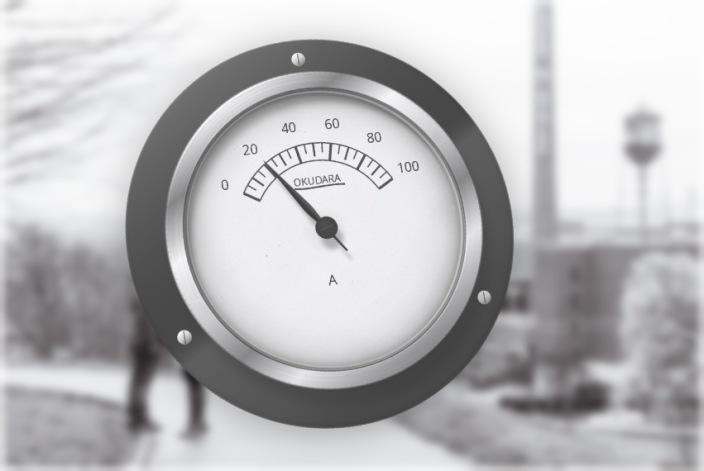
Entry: 20 A
